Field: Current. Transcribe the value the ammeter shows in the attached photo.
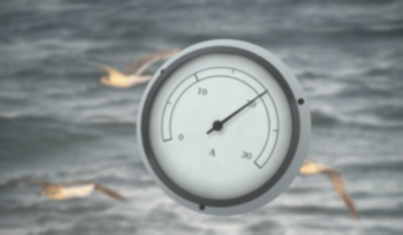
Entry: 20 A
